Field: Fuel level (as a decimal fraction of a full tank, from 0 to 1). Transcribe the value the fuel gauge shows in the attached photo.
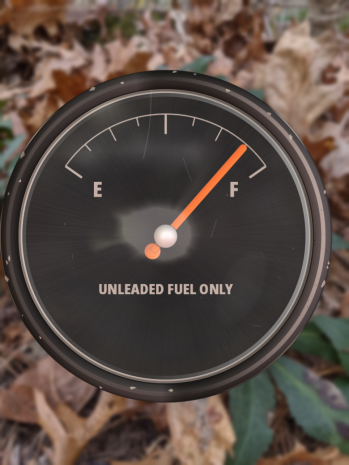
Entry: 0.875
